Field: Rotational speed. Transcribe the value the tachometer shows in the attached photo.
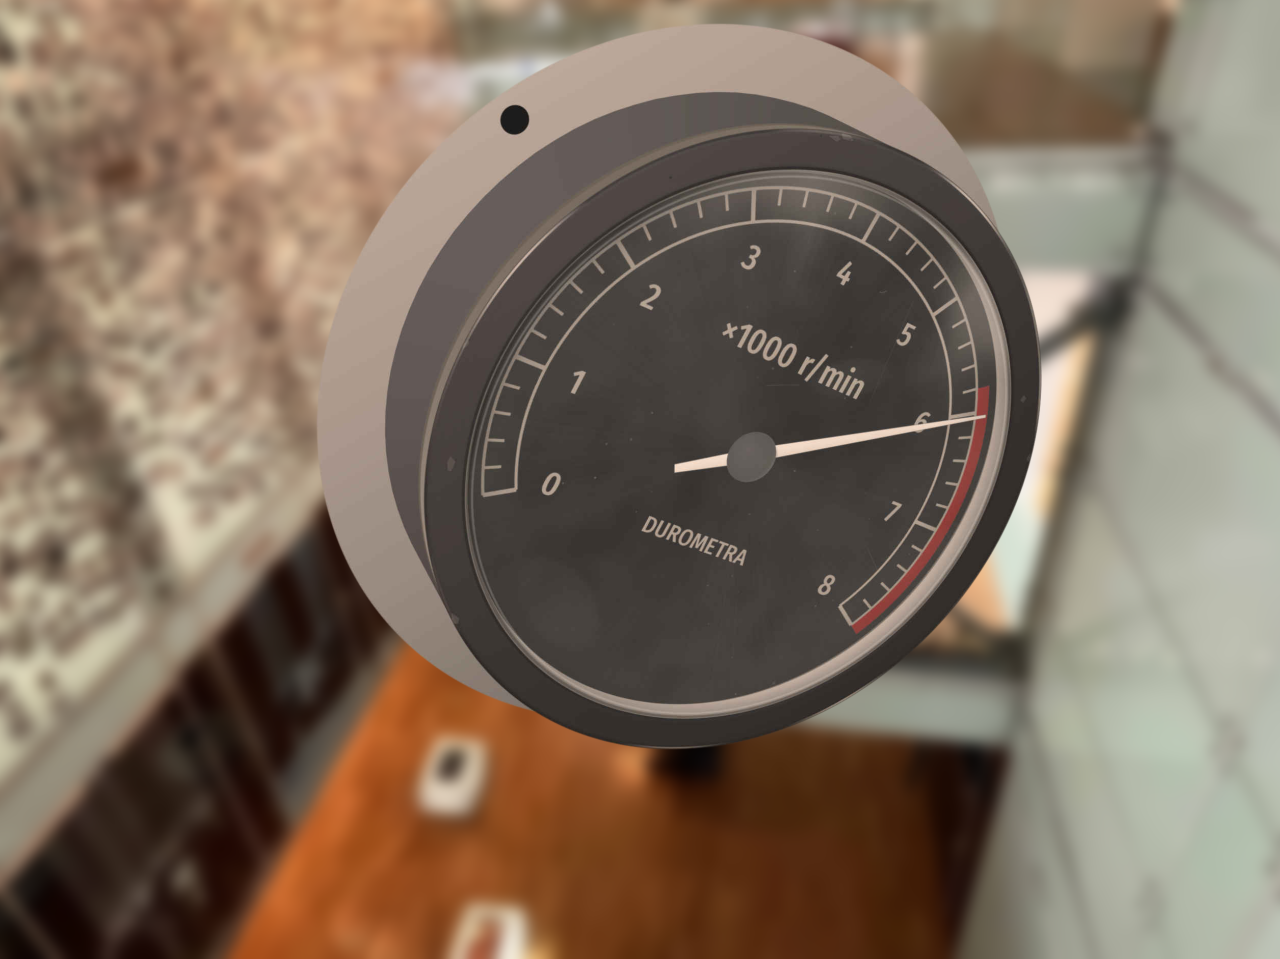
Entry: 6000 rpm
